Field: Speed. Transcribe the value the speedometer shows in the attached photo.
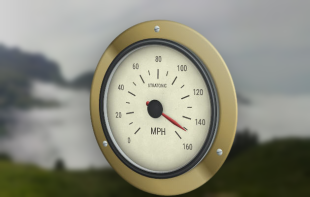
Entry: 150 mph
